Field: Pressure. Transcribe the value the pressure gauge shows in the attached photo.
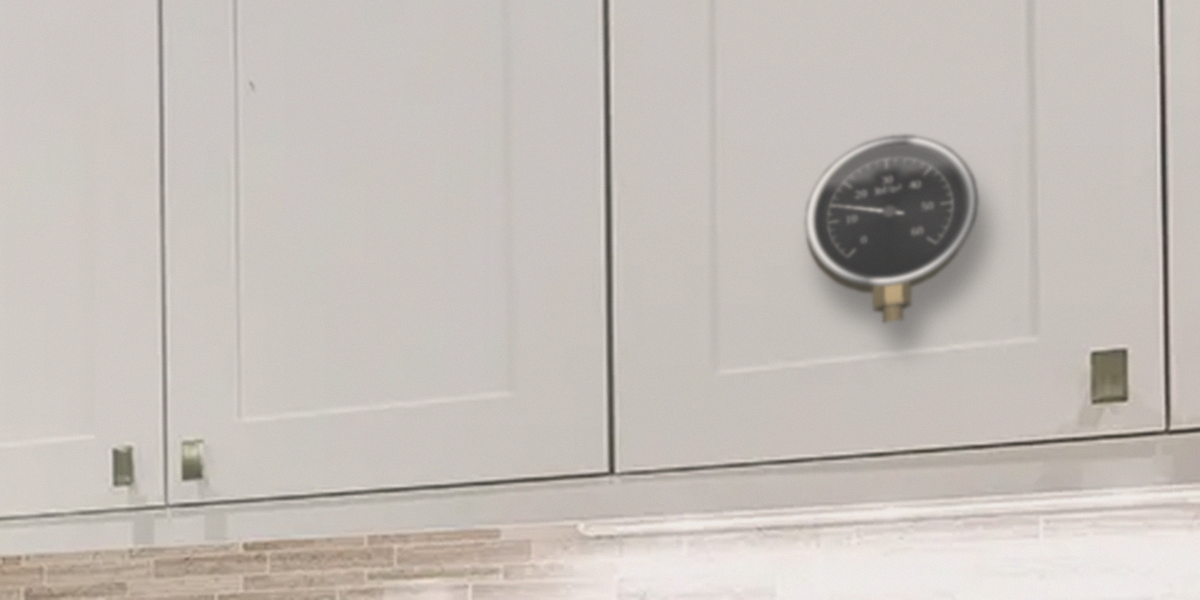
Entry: 14 psi
